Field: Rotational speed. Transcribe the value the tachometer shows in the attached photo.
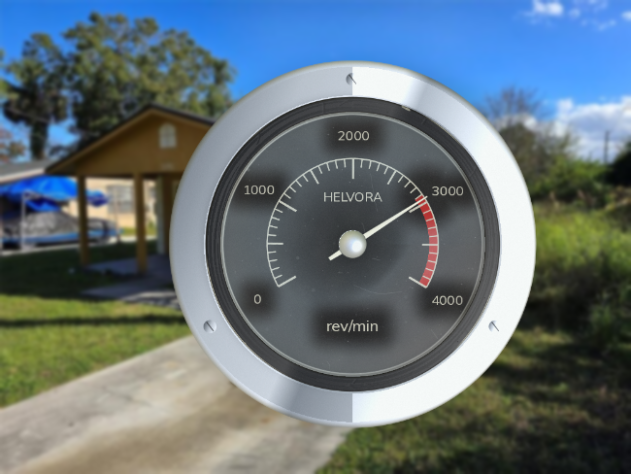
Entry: 2950 rpm
